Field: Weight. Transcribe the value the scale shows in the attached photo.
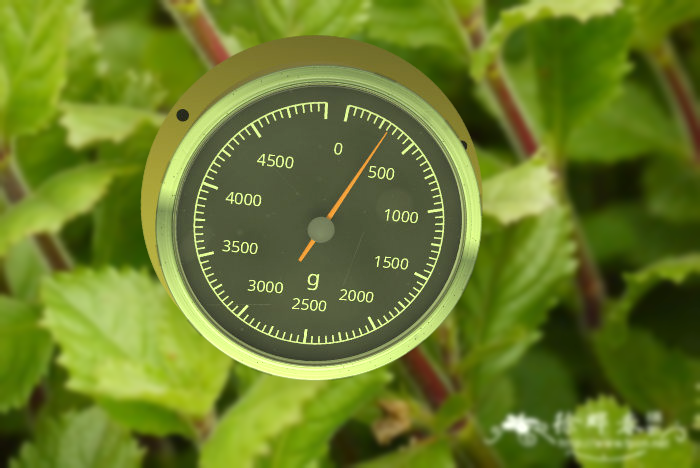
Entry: 300 g
